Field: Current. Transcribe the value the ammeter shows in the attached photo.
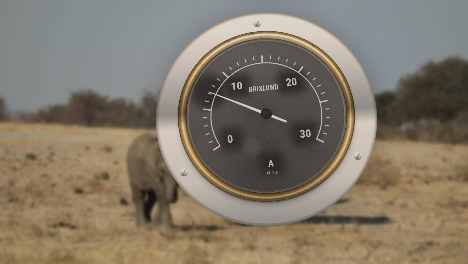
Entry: 7 A
